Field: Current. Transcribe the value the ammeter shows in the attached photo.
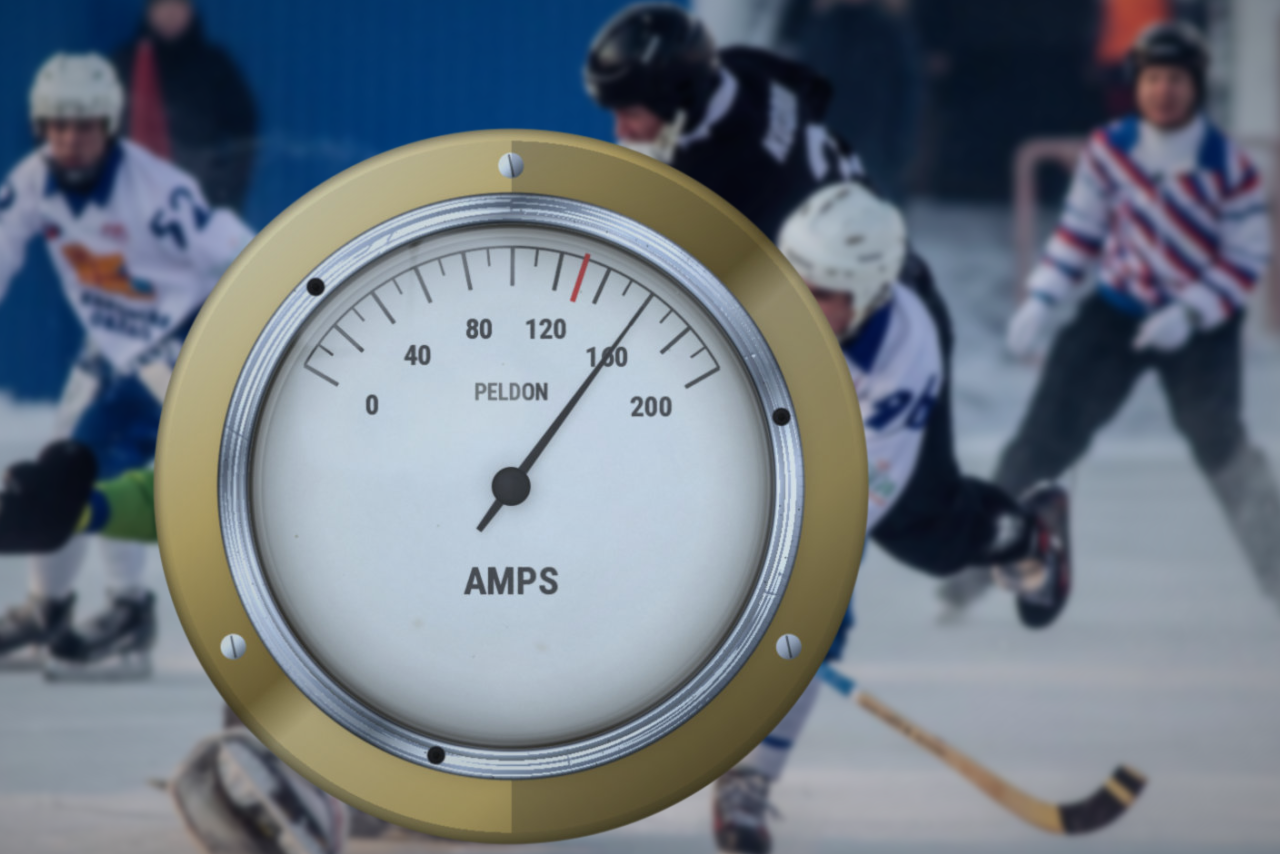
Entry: 160 A
